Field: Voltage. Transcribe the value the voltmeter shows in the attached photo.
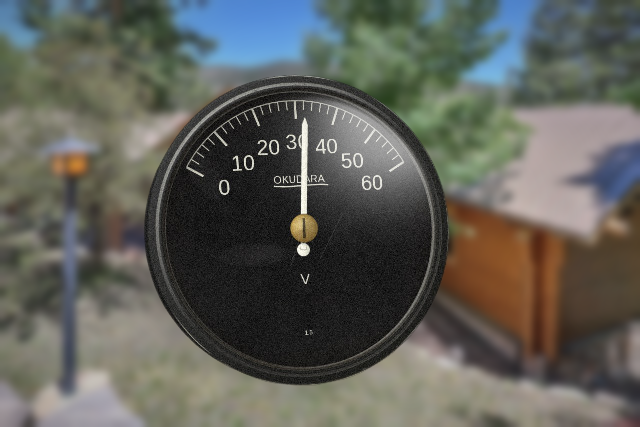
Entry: 32 V
